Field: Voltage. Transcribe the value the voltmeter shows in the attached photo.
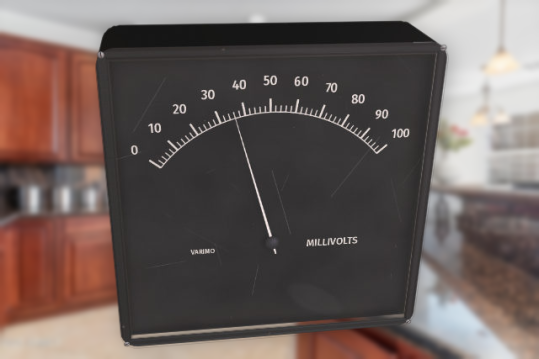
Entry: 36 mV
